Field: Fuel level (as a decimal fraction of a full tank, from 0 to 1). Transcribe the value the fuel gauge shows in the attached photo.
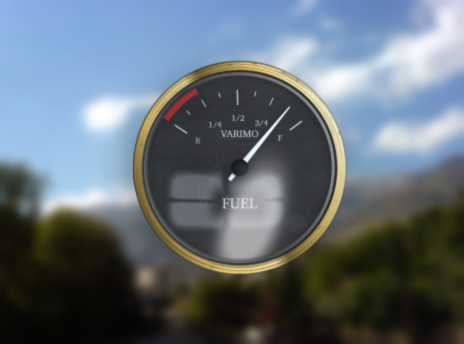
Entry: 0.875
